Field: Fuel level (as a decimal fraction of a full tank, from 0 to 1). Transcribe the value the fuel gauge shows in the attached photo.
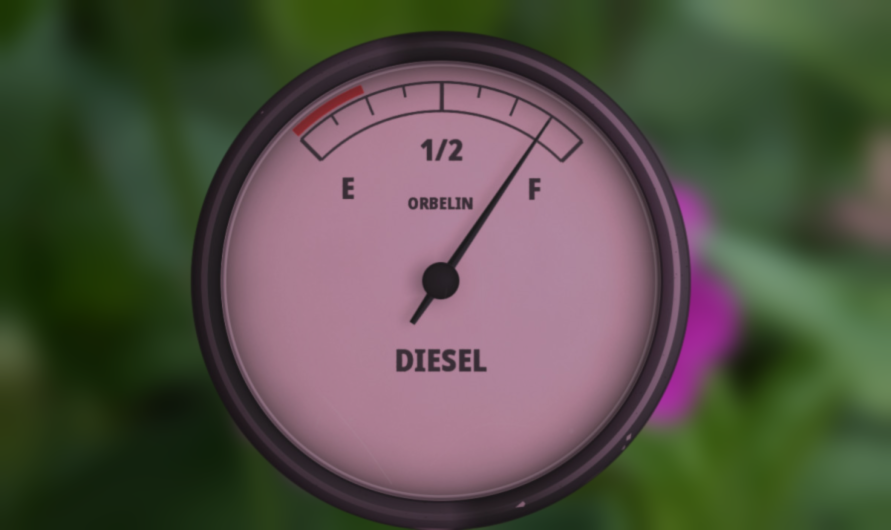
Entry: 0.875
